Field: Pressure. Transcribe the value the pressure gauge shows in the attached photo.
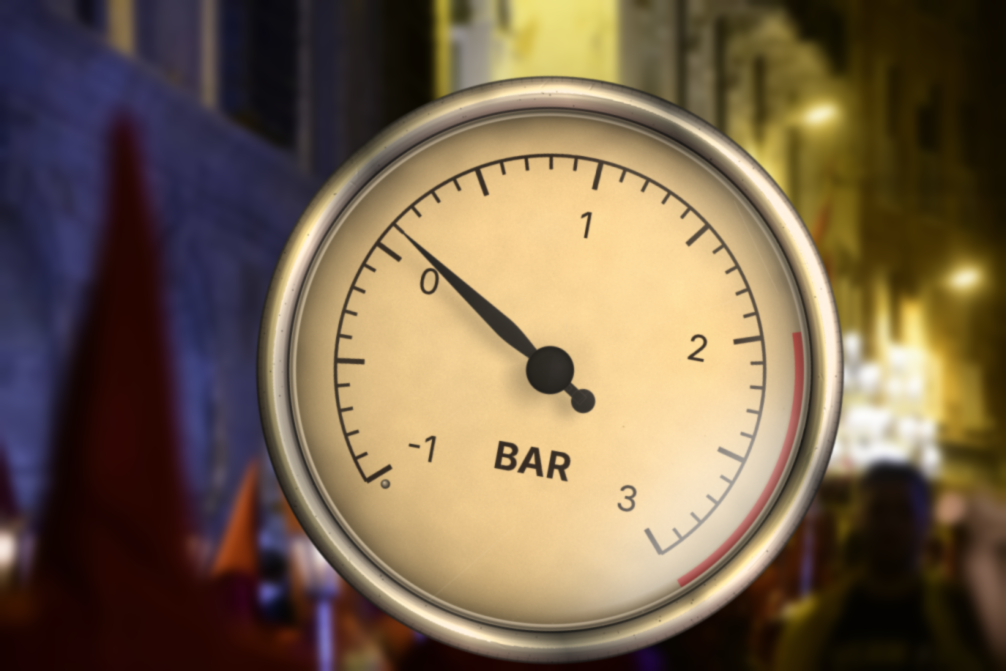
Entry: 0.1 bar
